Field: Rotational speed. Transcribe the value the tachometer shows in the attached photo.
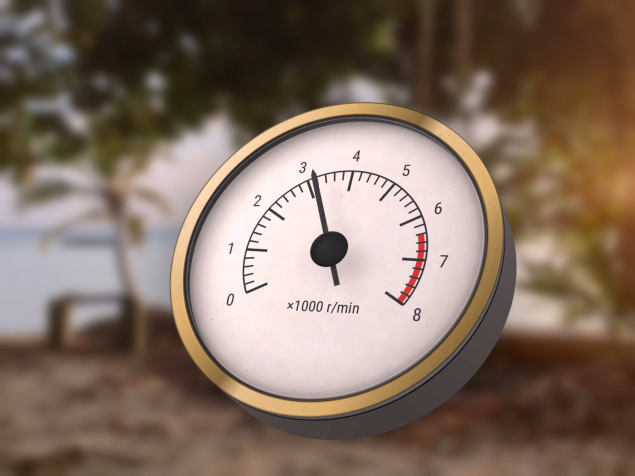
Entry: 3200 rpm
